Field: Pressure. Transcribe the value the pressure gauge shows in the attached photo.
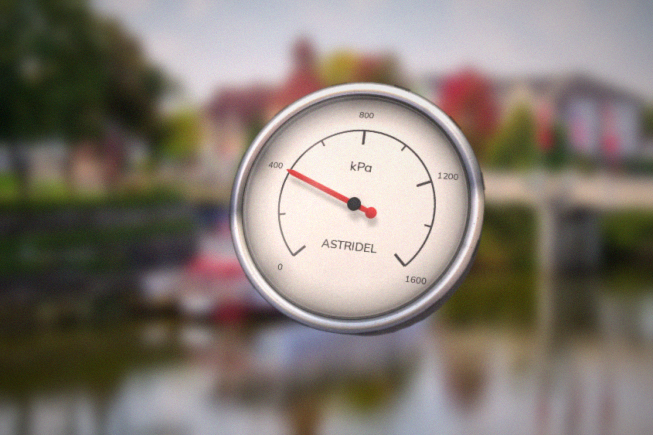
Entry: 400 kPa
